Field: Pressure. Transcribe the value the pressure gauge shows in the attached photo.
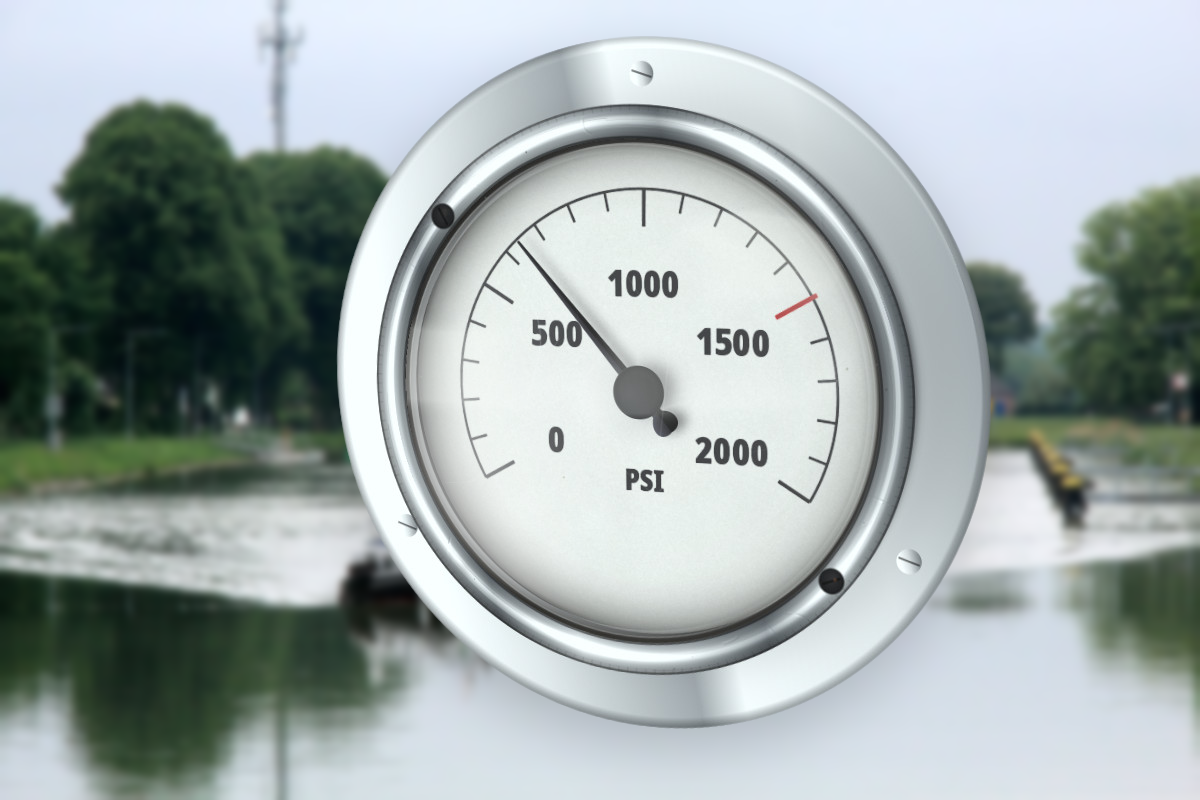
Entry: 650 psi
